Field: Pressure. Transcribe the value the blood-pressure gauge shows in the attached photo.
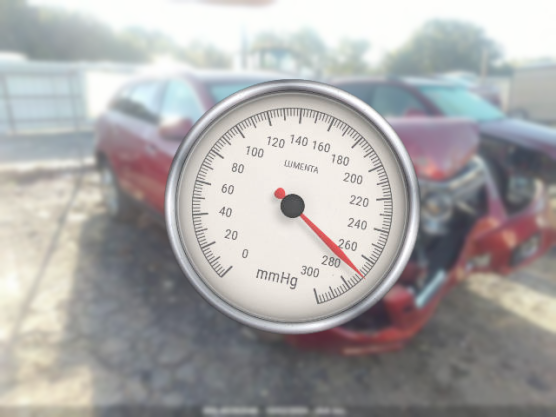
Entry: 270 mmHg
